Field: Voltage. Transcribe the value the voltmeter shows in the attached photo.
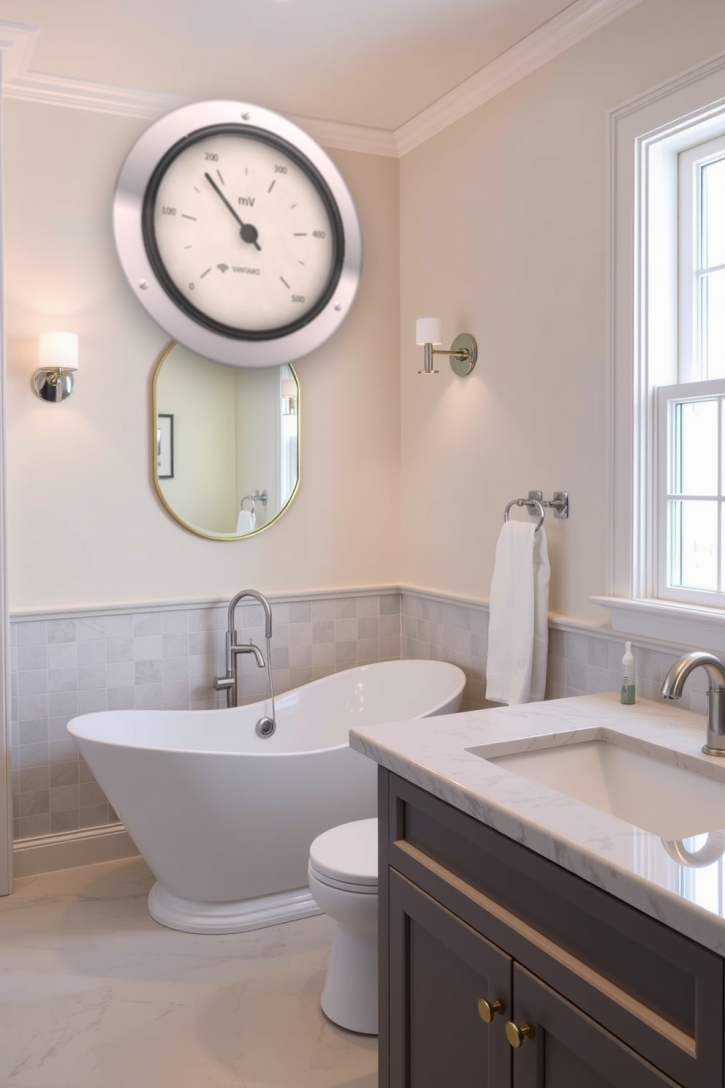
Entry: 175 mV
